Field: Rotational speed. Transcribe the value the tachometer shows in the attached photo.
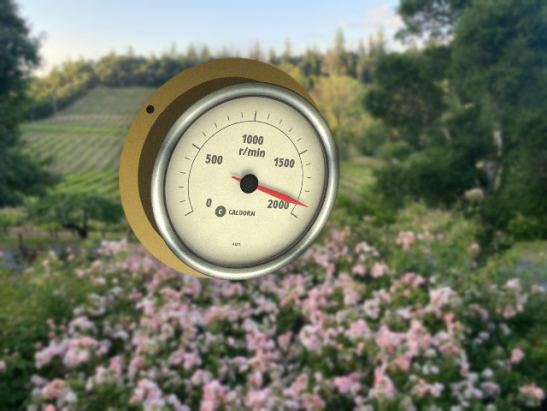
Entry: 1900 rpm
